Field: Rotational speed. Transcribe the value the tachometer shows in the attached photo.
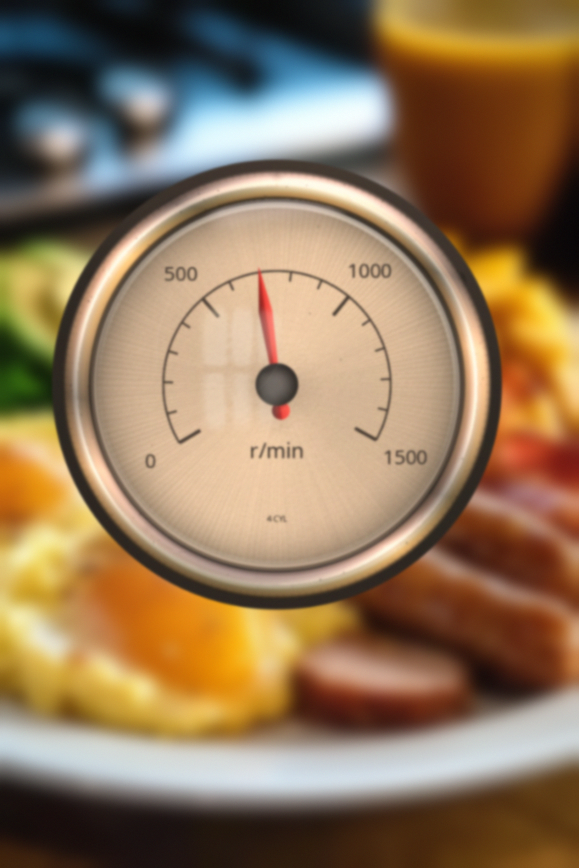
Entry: 700 rpm
